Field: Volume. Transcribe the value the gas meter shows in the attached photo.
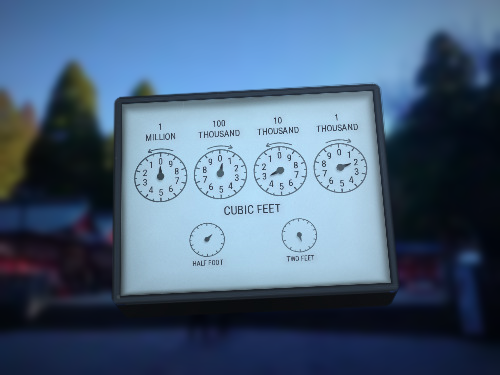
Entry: 3200 ft³
